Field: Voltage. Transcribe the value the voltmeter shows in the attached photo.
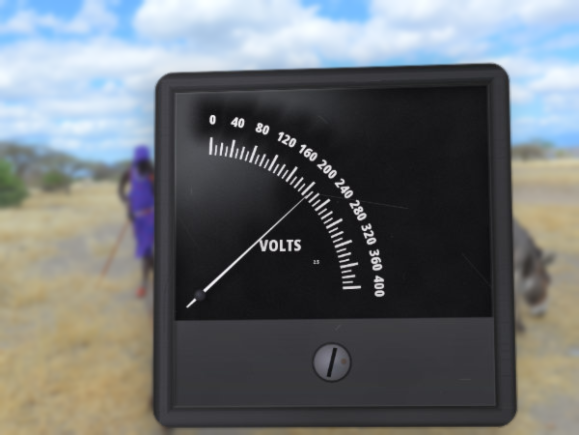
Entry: 210 V
